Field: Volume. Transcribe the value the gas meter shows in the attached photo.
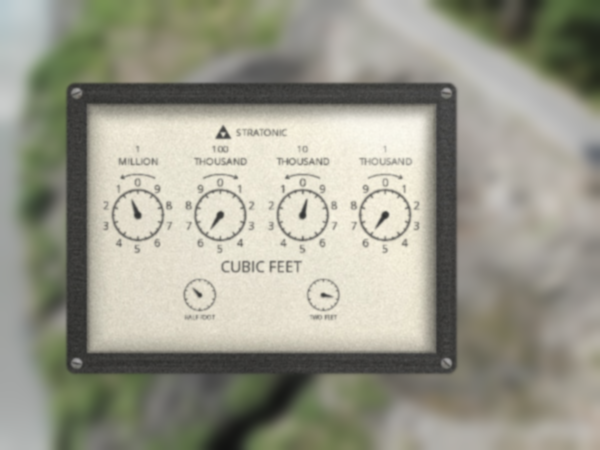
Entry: 59600 ft³
